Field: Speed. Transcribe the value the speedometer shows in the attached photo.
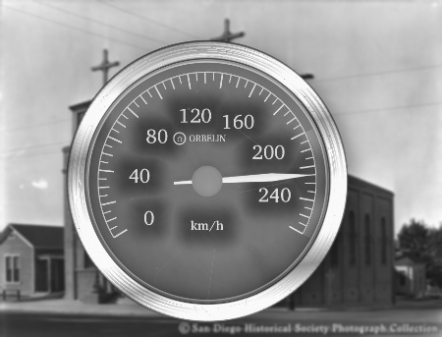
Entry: 225 km/h
